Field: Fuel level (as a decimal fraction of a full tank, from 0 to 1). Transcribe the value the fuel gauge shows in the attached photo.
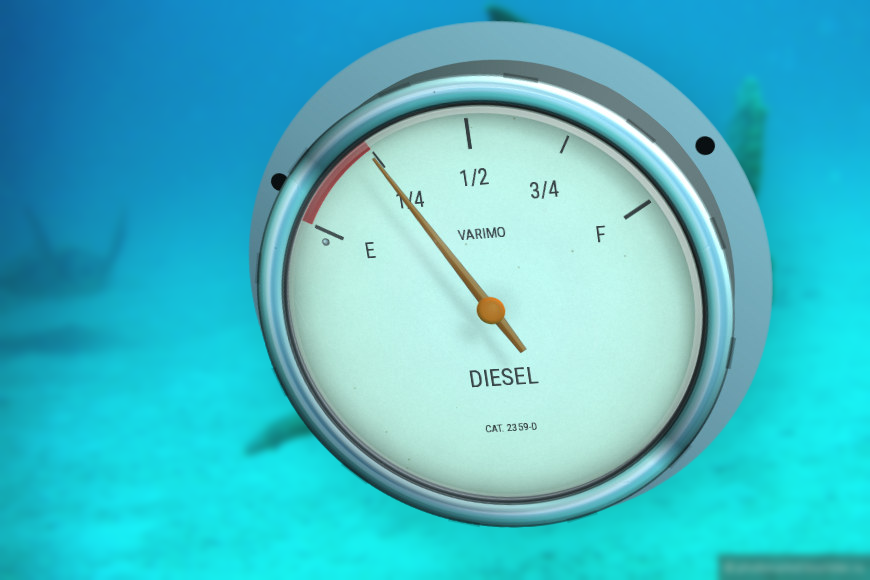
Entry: 0.25
